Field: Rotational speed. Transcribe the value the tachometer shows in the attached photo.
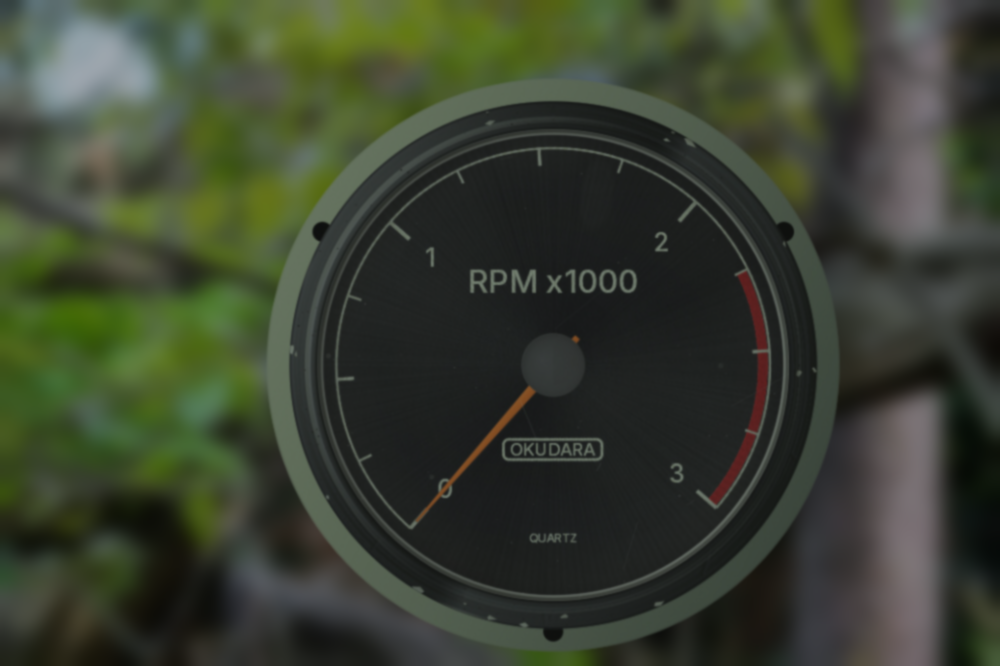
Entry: 0 rpm
